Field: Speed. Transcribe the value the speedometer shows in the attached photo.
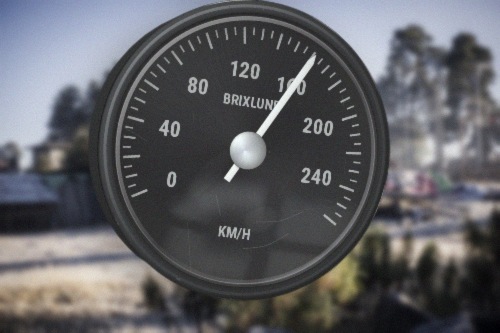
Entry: 160 km/h
